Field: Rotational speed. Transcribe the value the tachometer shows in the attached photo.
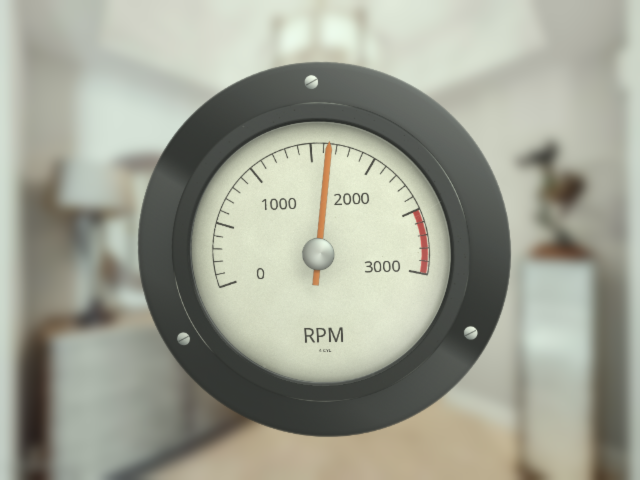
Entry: 1650 rpm
